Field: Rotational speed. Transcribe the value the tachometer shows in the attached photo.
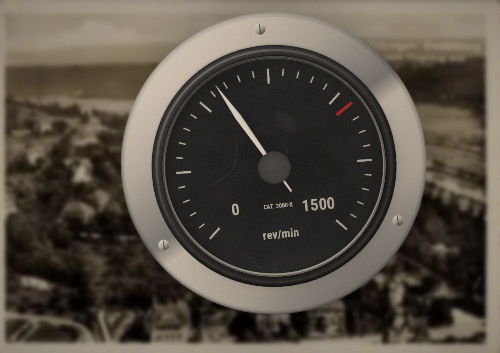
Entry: 575 rpm
